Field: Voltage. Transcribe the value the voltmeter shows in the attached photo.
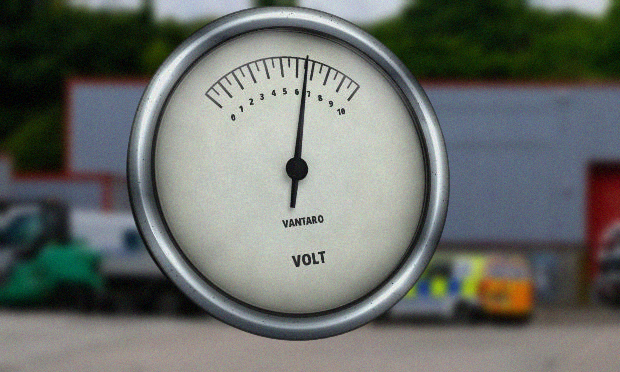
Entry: 6.5 V
